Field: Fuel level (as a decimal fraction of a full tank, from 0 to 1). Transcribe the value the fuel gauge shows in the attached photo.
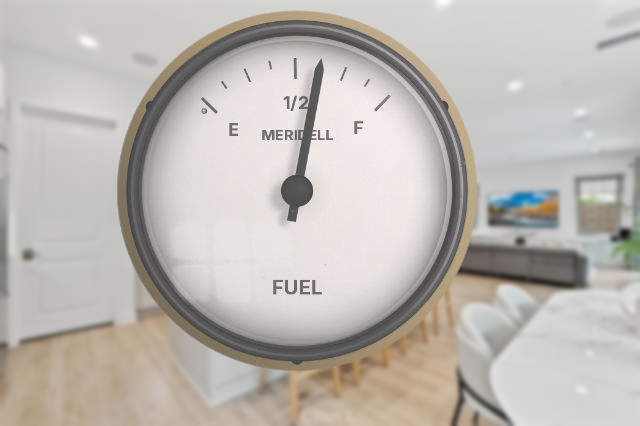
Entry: 0.625
